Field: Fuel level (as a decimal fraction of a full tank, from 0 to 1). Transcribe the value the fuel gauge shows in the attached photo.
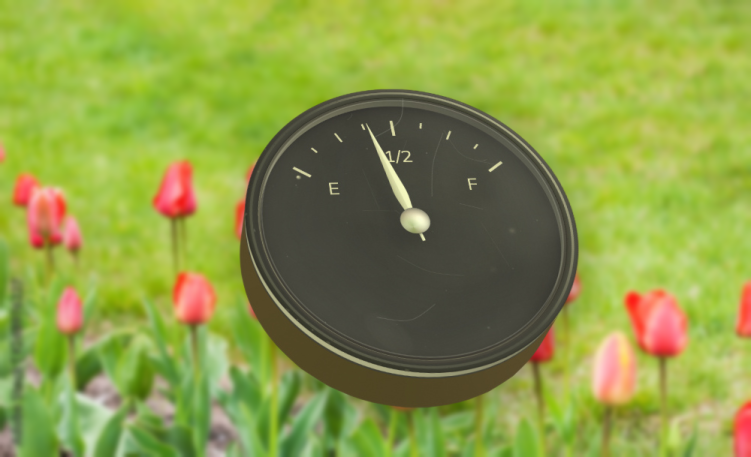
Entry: 0.375
